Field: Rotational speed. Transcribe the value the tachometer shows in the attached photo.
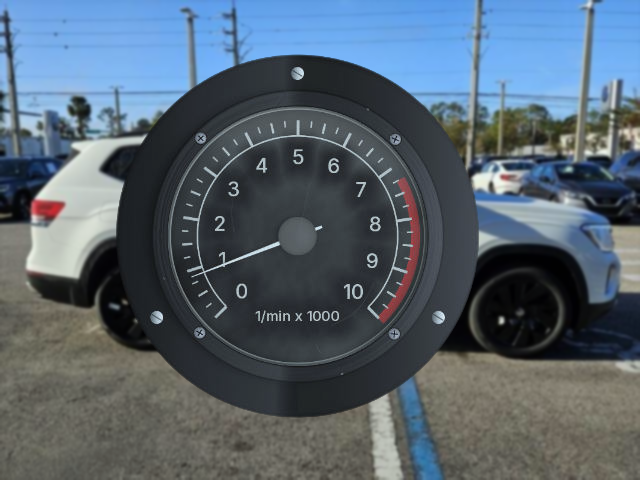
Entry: 875 rpm
